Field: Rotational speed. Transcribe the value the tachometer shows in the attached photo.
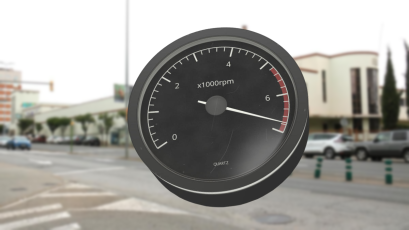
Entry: 6800 rpm
